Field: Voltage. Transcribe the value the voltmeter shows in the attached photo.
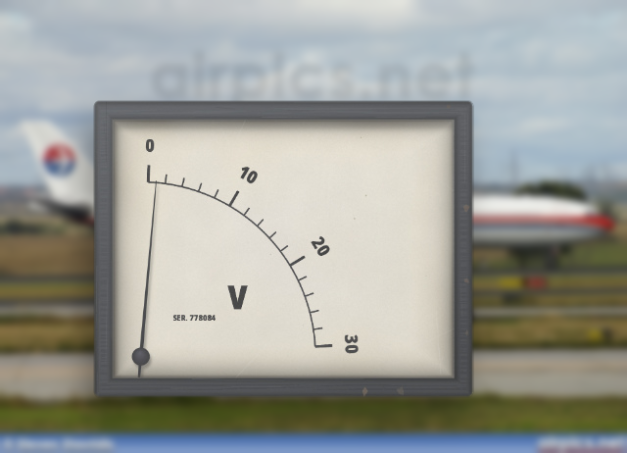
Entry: 1 V
